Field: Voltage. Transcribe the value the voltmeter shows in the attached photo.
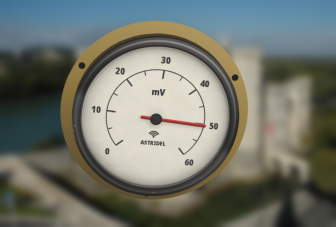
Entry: 50 mV
